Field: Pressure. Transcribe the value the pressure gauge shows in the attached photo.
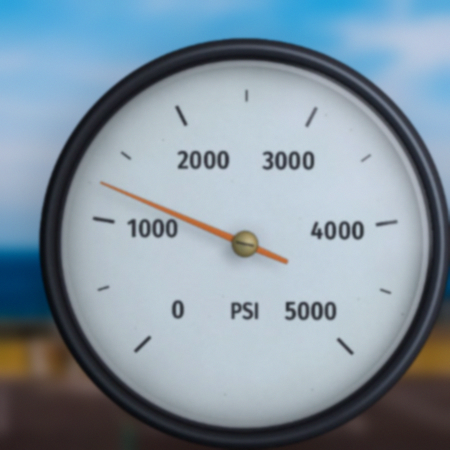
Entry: 1250 psi
